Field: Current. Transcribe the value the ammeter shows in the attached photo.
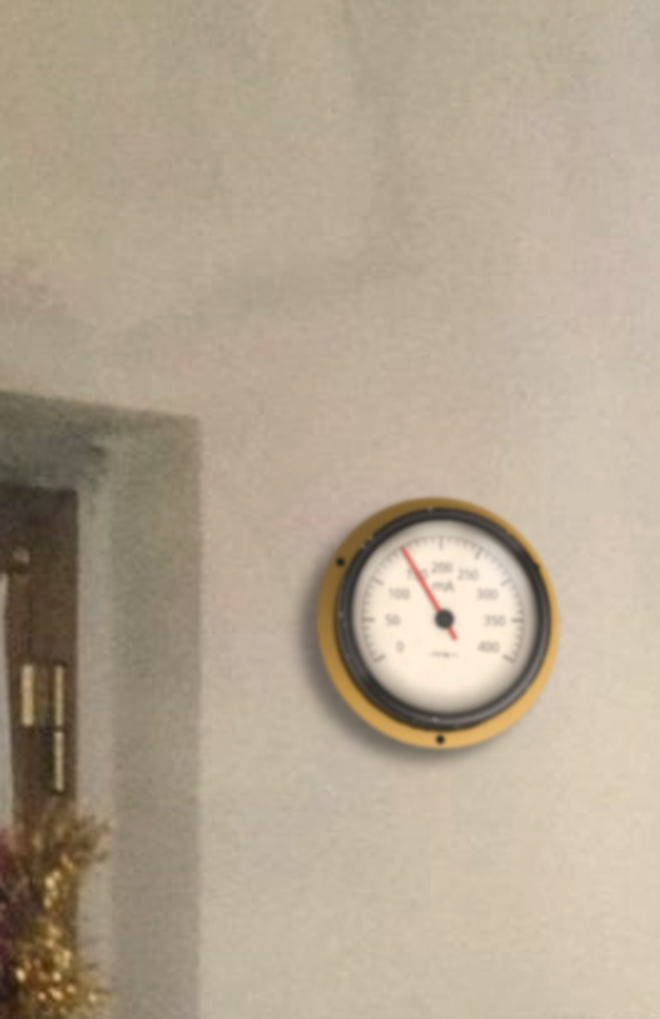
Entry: 150 mA
